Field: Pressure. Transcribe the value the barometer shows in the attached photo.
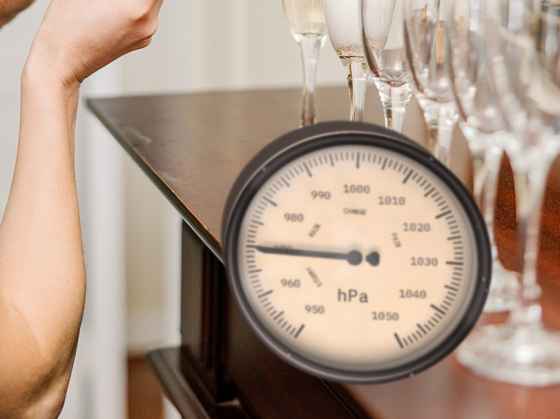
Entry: 970 hPa
